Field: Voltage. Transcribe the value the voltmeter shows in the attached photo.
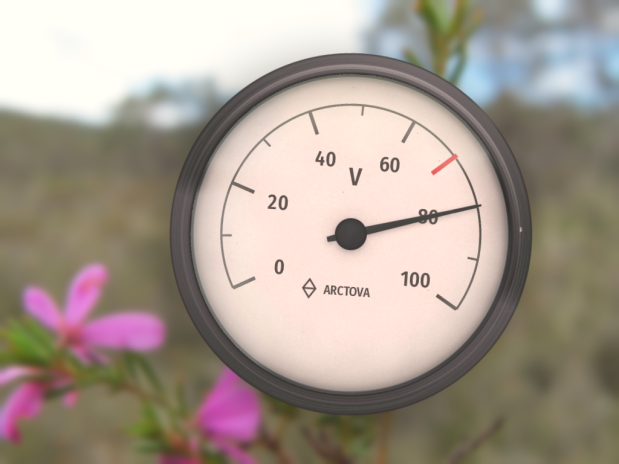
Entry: 80 V
